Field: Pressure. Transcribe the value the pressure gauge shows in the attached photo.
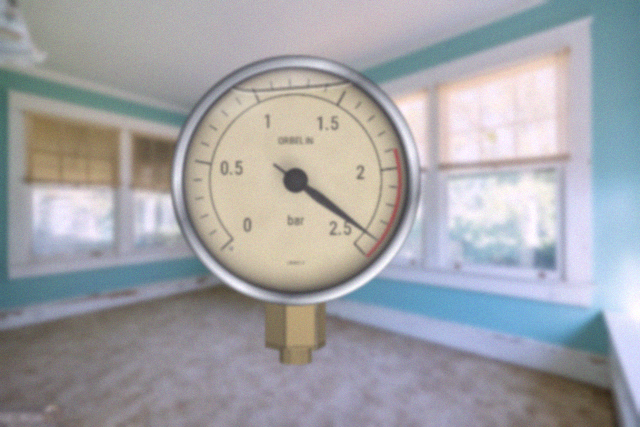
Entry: 2.4 bar
